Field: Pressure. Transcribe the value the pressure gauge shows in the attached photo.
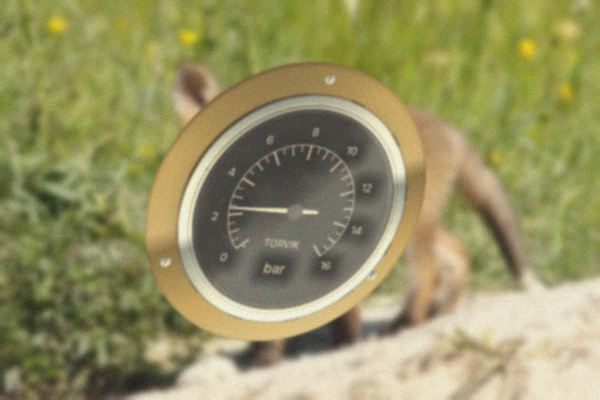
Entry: 2.5 bar
